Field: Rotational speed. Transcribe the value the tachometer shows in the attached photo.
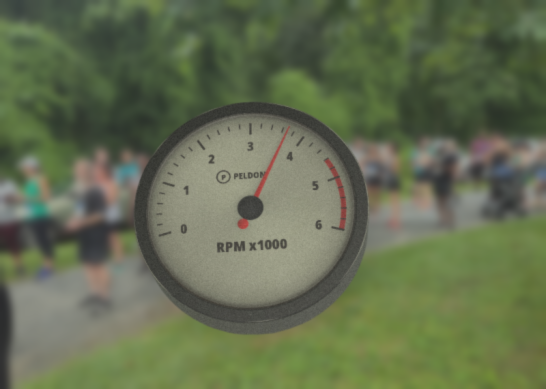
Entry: 3700 rpm
